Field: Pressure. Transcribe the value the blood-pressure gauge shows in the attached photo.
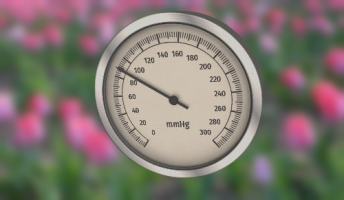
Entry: 90 mmHg
